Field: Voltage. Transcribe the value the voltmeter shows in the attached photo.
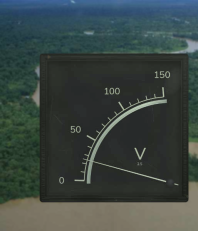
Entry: 25 V
